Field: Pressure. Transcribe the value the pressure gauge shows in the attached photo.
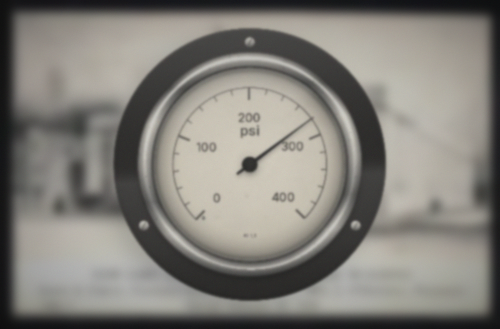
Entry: 280 psi
